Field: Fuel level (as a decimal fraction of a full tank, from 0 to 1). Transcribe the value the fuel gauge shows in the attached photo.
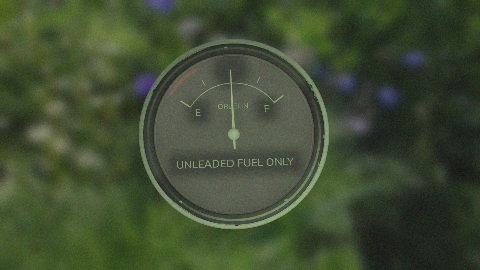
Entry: 0.5
